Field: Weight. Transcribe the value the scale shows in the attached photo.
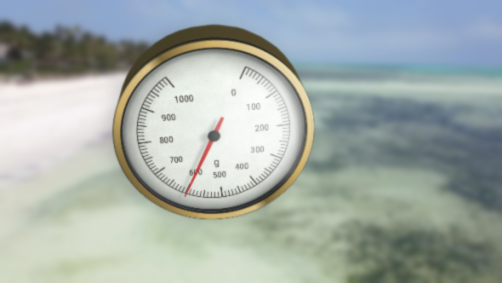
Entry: 600 g
